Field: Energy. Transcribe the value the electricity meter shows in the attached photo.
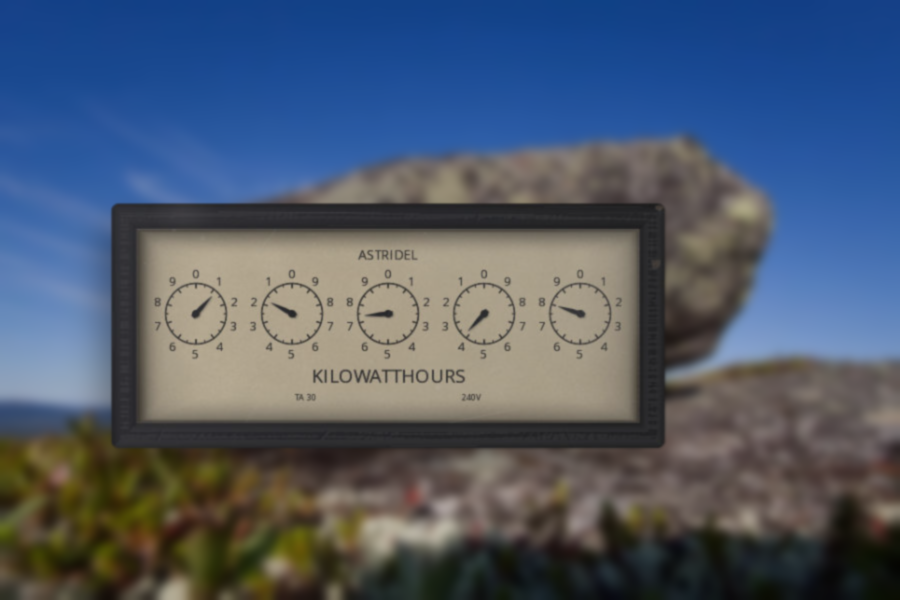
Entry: 11738 kWh
